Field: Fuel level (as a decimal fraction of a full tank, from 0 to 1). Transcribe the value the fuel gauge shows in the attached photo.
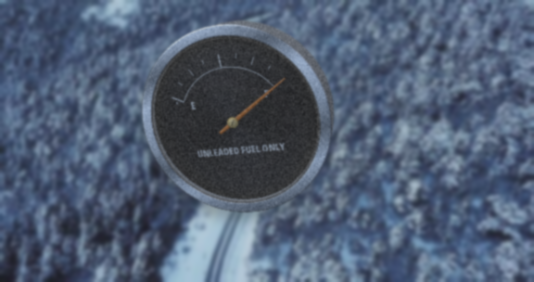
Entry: 1
